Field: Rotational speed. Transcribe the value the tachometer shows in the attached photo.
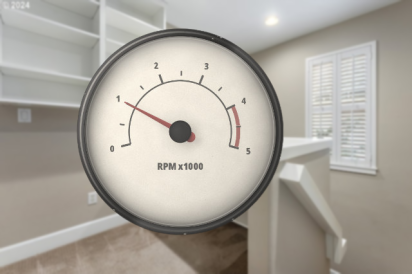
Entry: 1000 rpm
